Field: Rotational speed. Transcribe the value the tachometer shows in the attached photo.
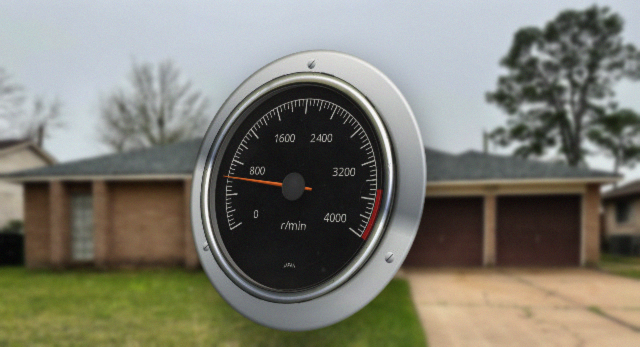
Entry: 600 rpm
